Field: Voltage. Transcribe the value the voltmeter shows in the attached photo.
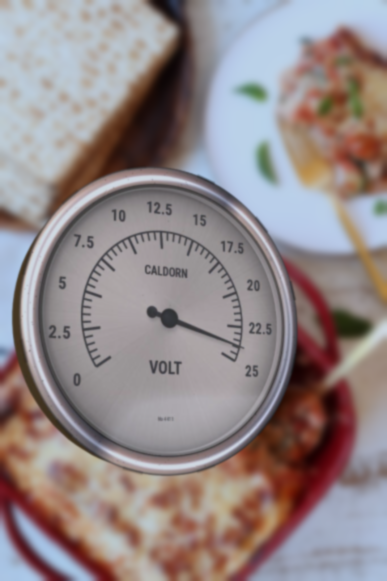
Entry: 24 V
